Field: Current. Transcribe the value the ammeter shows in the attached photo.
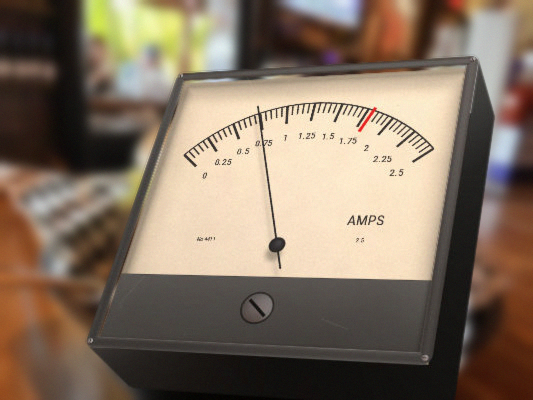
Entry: 0.75 A
